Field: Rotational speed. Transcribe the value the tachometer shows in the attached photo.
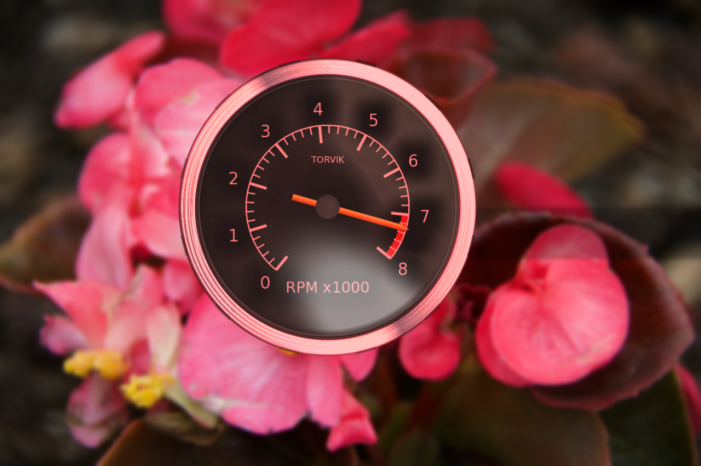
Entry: 7300 rpm
